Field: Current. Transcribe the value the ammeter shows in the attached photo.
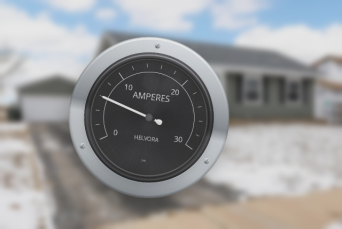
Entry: 6 A
